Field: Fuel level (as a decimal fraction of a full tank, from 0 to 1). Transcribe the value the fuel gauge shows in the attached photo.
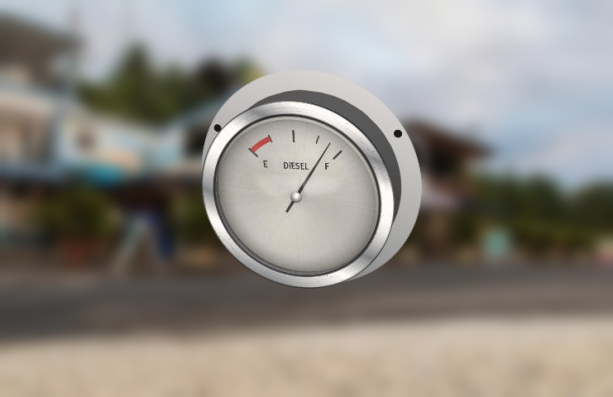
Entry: 0.875
